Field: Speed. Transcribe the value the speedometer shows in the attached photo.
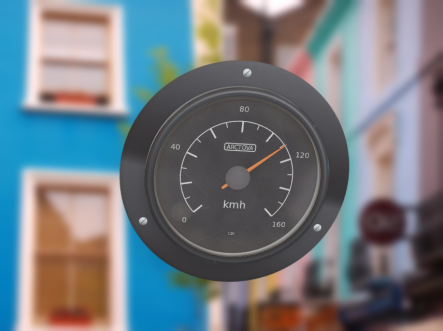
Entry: 110 km/h
